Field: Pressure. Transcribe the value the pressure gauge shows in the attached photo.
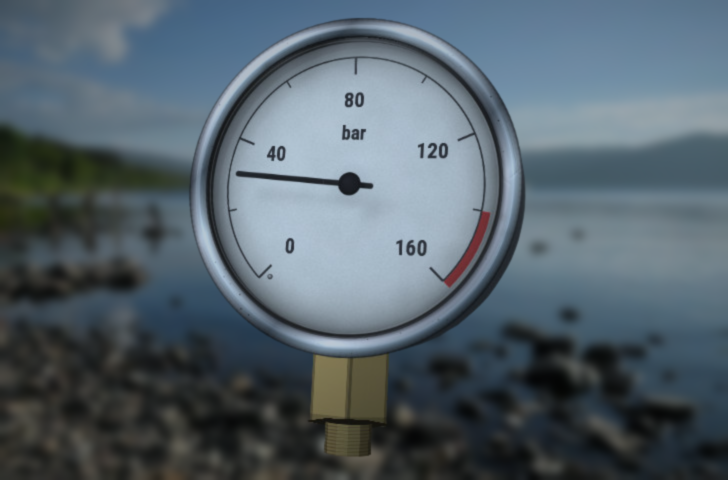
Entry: 30 bar
